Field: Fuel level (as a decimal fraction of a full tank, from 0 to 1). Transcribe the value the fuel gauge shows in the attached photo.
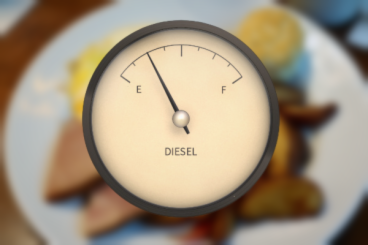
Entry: 0.25
